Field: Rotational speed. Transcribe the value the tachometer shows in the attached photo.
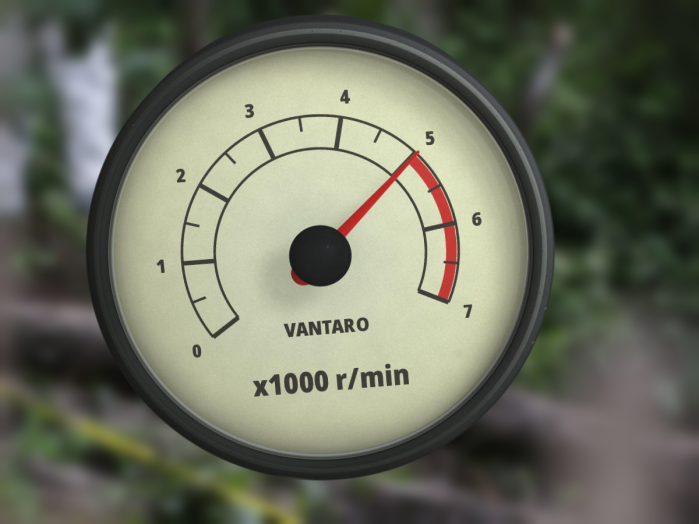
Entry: 5000 rpm
